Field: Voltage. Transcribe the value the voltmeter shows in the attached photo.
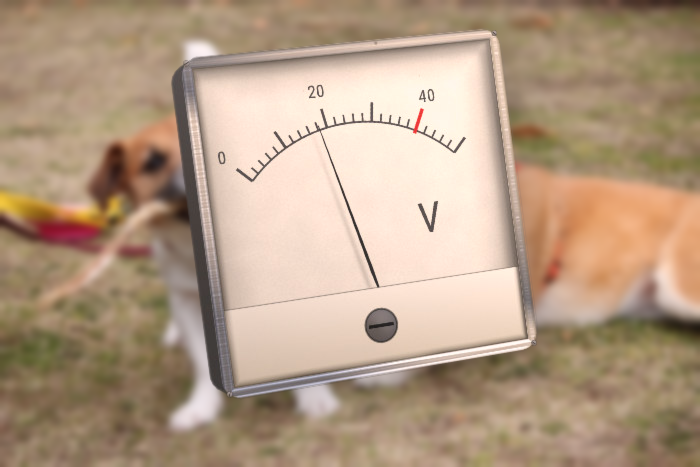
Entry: 18 V
